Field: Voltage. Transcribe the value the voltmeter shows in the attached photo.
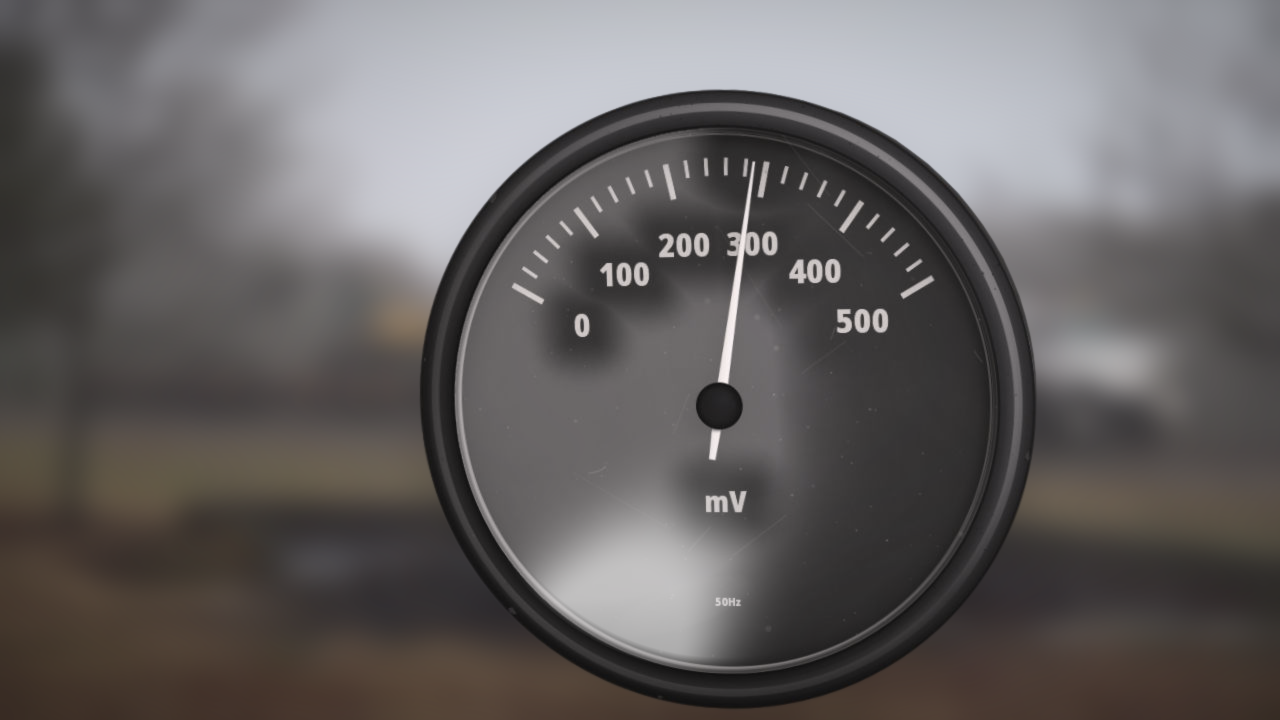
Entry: 290 mV
